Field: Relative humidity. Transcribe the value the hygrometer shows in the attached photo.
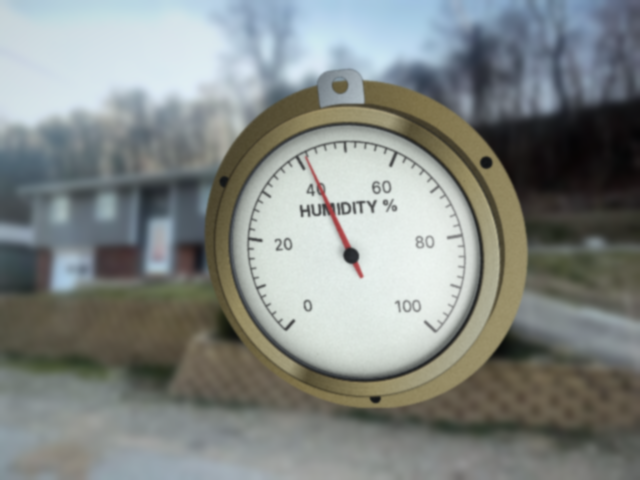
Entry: 42 %
